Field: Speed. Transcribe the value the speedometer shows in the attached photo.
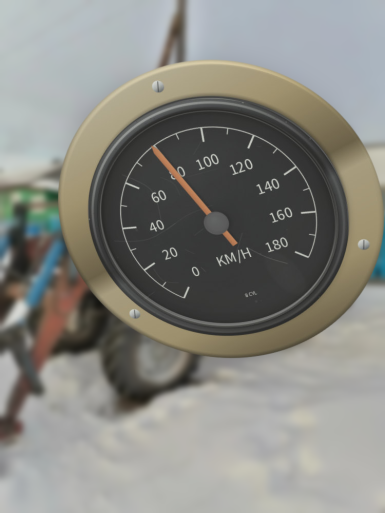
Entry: 80 km/h
